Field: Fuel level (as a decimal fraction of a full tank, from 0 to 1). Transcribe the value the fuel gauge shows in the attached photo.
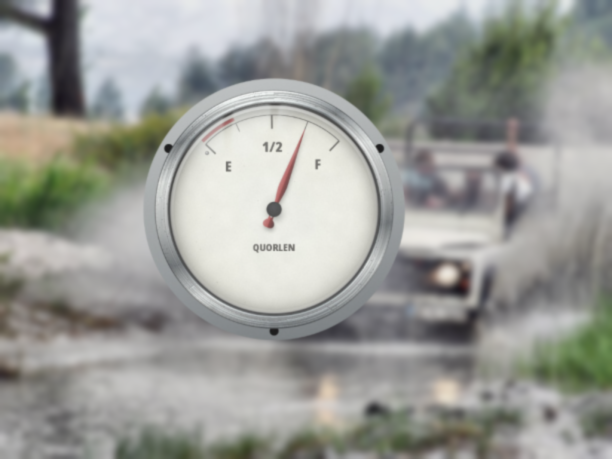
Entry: 0.75
